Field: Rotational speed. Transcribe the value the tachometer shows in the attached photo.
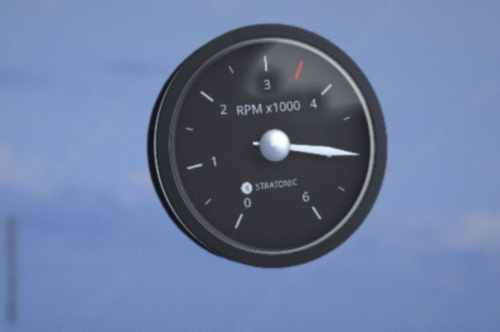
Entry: 5000 rpm
